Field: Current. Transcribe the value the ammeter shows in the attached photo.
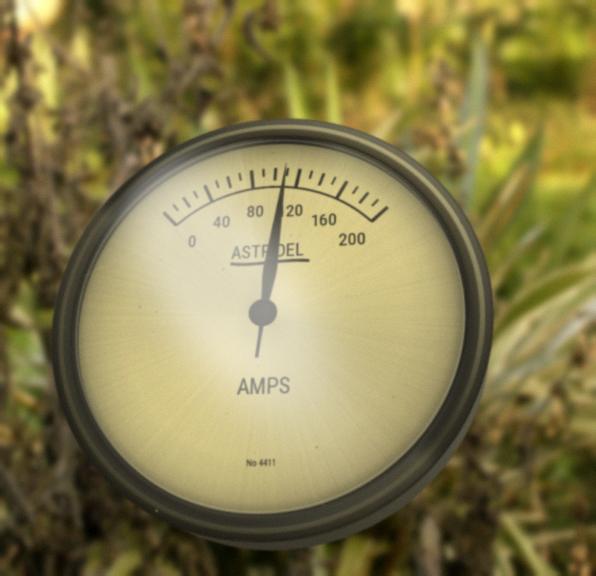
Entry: 110 A
